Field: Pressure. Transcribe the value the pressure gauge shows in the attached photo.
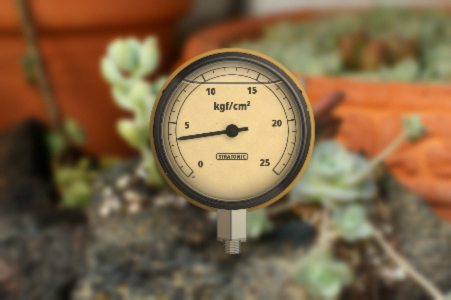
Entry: 3.5 kg/cm²
